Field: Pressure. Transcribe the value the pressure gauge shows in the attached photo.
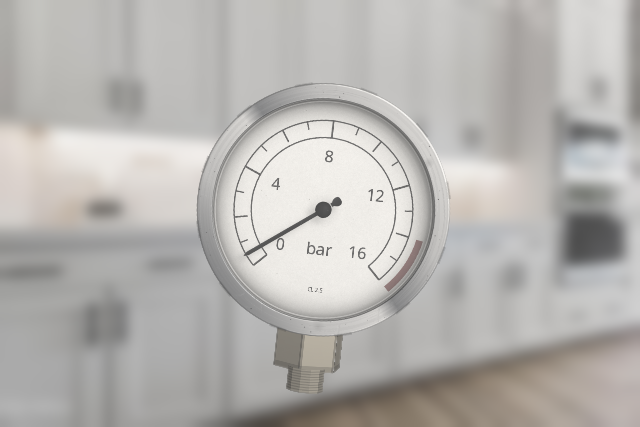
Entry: 0.5 bar
